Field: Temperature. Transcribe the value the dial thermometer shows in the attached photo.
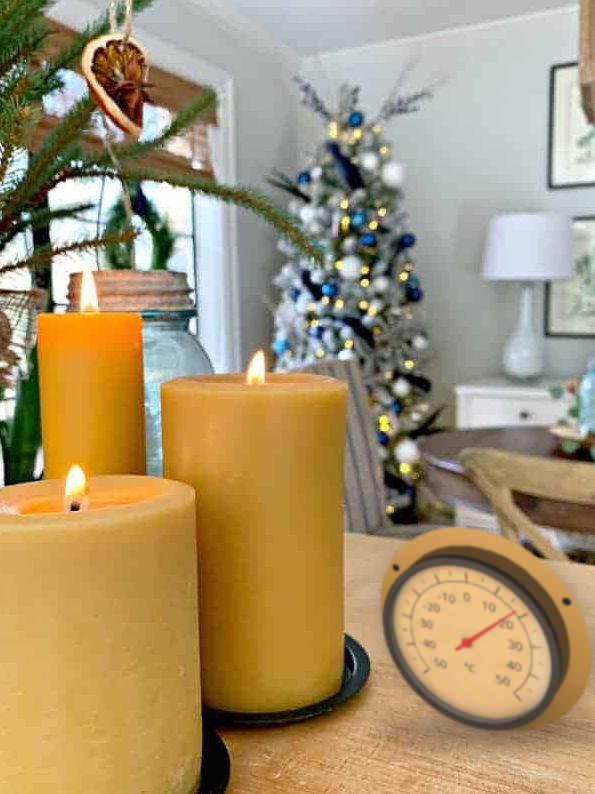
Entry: 17.5 °C
